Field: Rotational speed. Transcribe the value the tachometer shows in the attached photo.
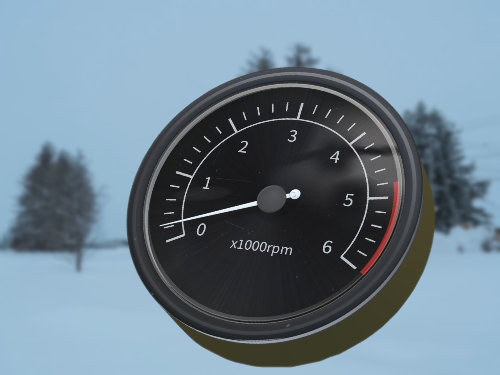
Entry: 200 rpm
